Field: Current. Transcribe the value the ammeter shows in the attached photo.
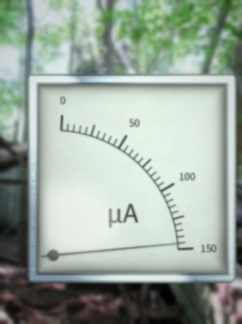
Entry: 145 µA
